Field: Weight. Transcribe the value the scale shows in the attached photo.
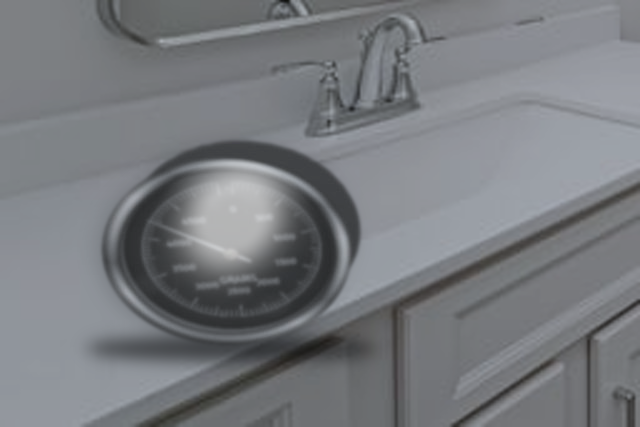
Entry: 4250 g
